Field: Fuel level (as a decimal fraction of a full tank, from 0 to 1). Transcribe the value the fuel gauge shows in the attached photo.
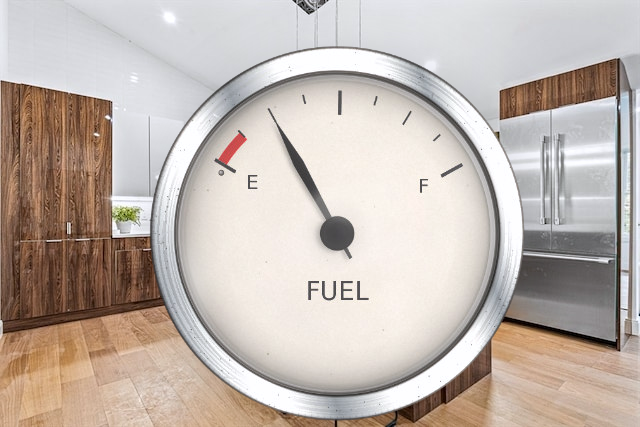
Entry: 0.25
